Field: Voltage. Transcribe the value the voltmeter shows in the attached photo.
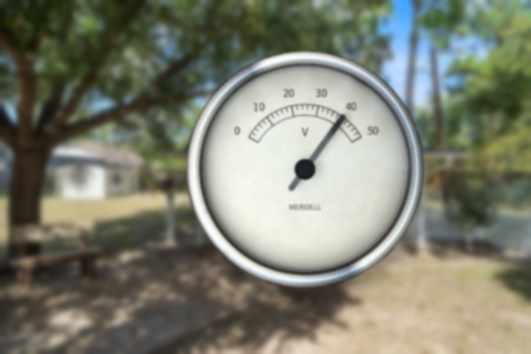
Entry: 40 V
